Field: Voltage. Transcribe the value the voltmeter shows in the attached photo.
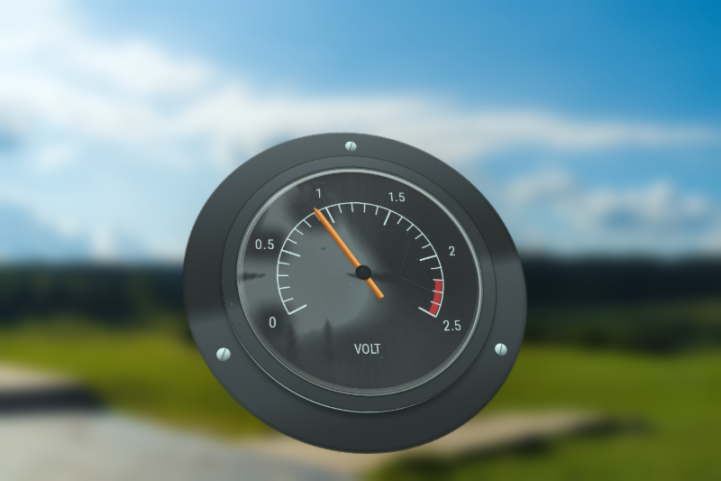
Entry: 0.9 V
